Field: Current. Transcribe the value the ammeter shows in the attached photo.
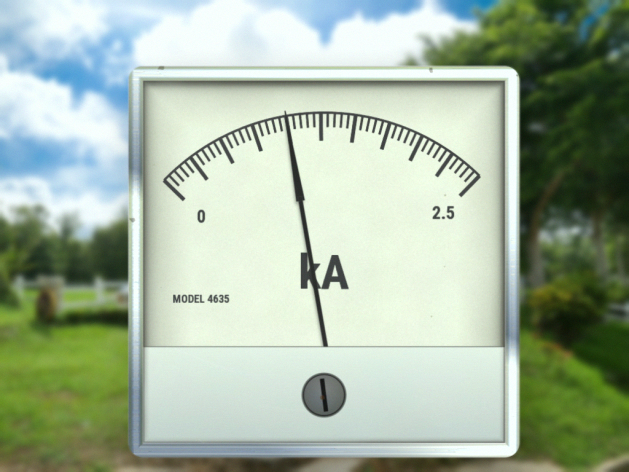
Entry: 1 kA
